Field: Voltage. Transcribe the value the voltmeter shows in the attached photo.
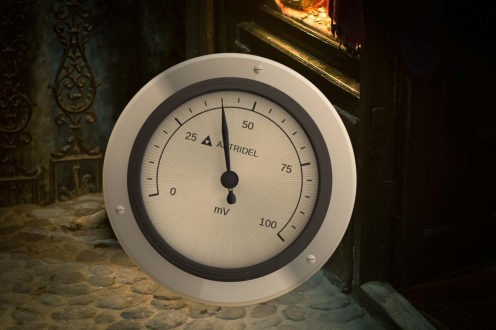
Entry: 40 mV
